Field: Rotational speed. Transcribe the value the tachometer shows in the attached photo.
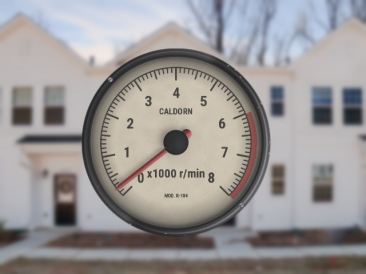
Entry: 200 rpm
